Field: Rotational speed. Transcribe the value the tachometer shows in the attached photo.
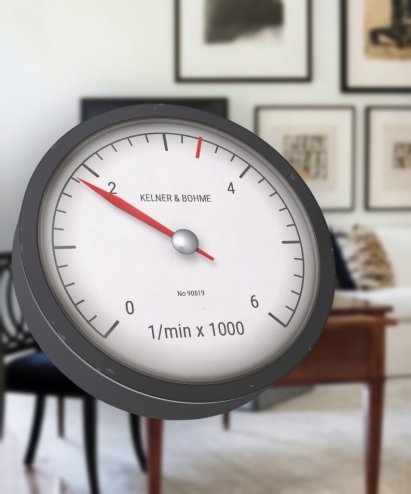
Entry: 1800 rpm
